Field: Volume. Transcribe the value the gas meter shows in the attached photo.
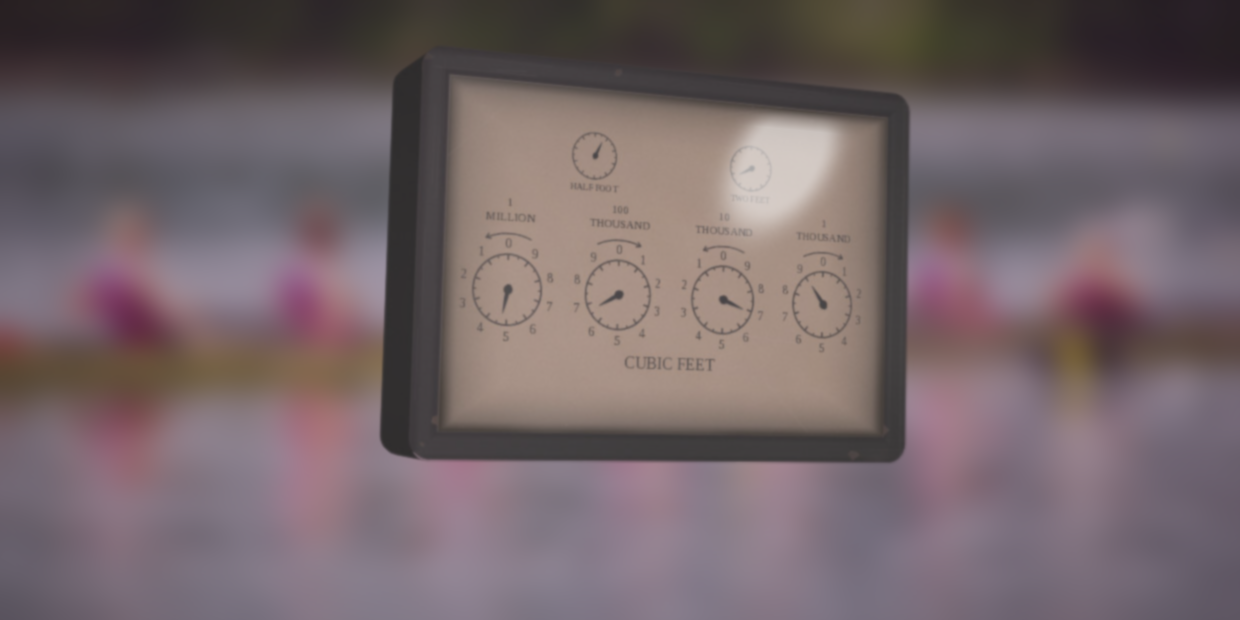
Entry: 466900 ft³
